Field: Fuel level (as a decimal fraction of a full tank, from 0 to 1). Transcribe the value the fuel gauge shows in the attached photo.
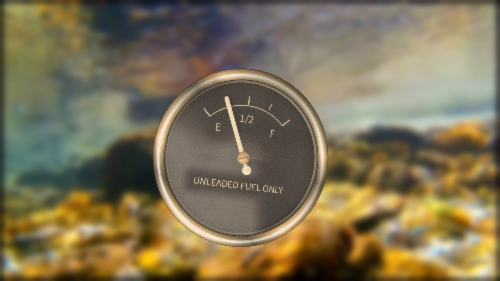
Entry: 0.25
